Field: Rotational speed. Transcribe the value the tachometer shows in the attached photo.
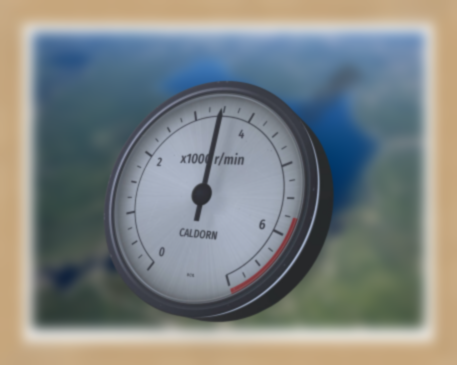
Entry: 3500 rpm
